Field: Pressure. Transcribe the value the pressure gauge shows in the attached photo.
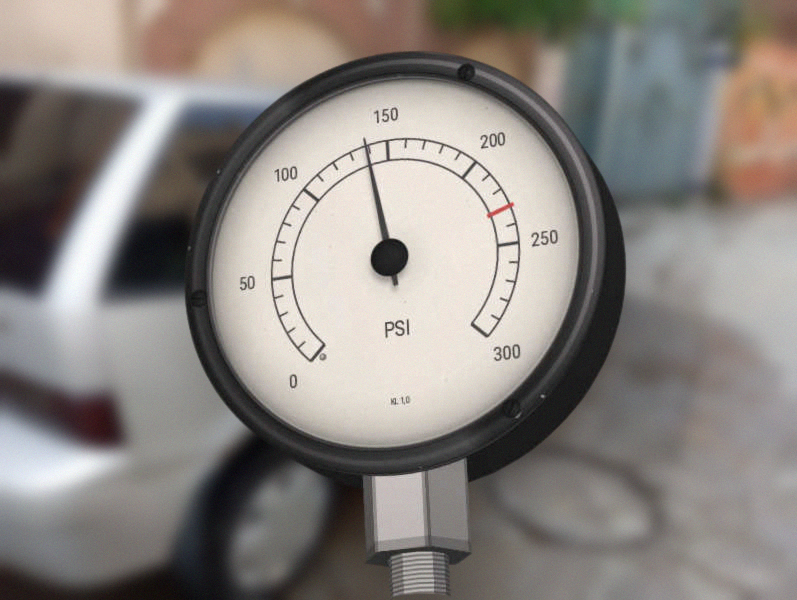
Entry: 140 psi
